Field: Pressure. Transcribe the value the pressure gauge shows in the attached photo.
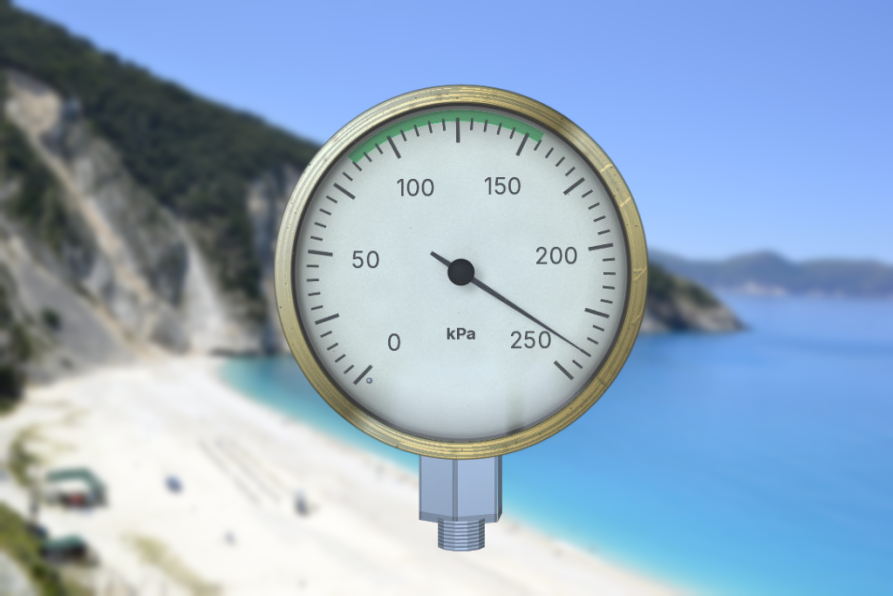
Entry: 240 kPa
